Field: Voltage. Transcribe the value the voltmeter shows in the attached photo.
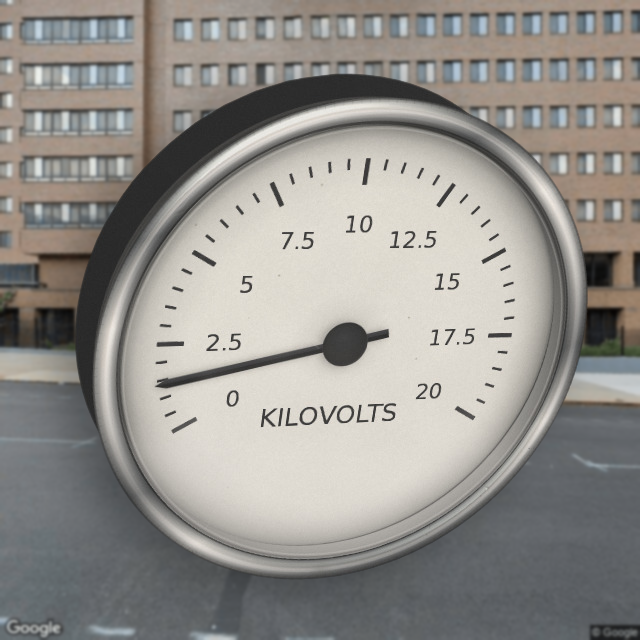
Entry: 1.5 kV
